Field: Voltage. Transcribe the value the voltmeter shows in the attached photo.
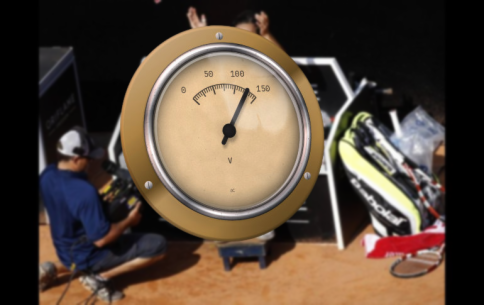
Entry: 125 V
